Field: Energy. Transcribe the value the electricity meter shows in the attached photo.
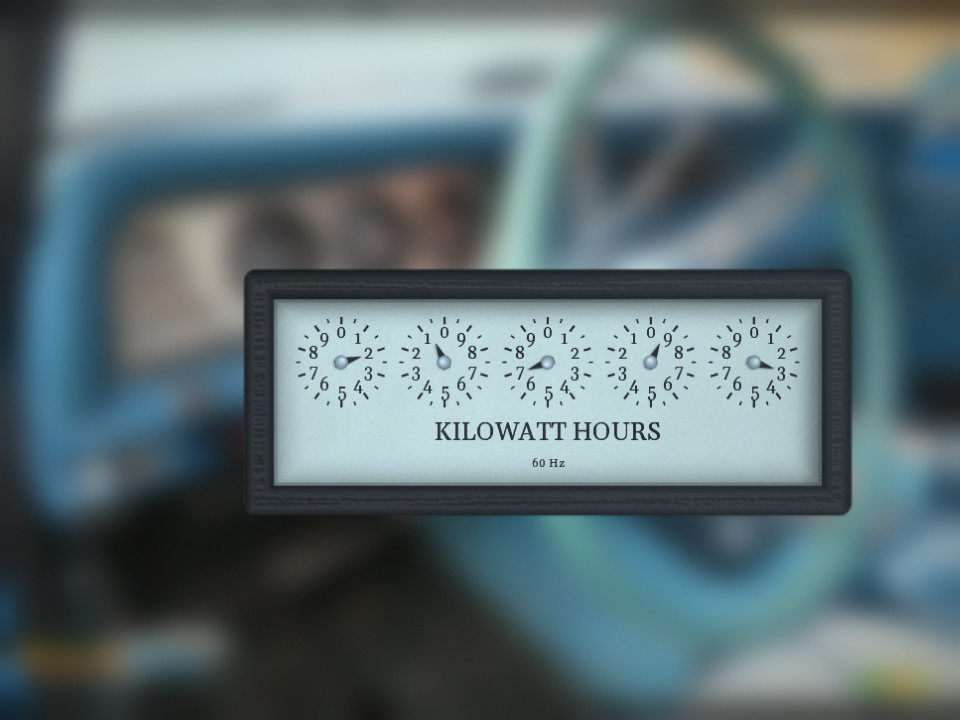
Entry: 20693 kWh
